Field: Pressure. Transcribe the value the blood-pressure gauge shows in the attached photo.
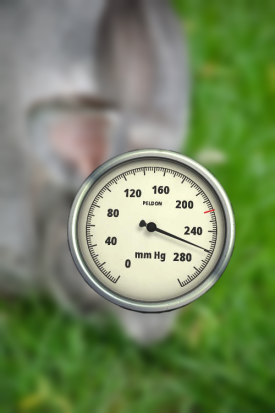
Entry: 260 mmHg
